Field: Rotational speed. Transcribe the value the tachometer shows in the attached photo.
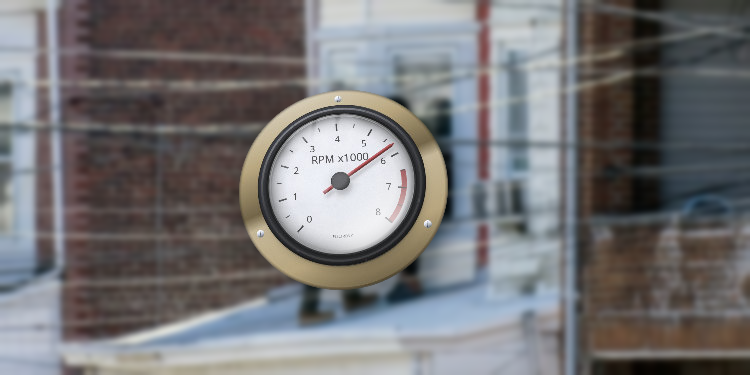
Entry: 5750 rpm
